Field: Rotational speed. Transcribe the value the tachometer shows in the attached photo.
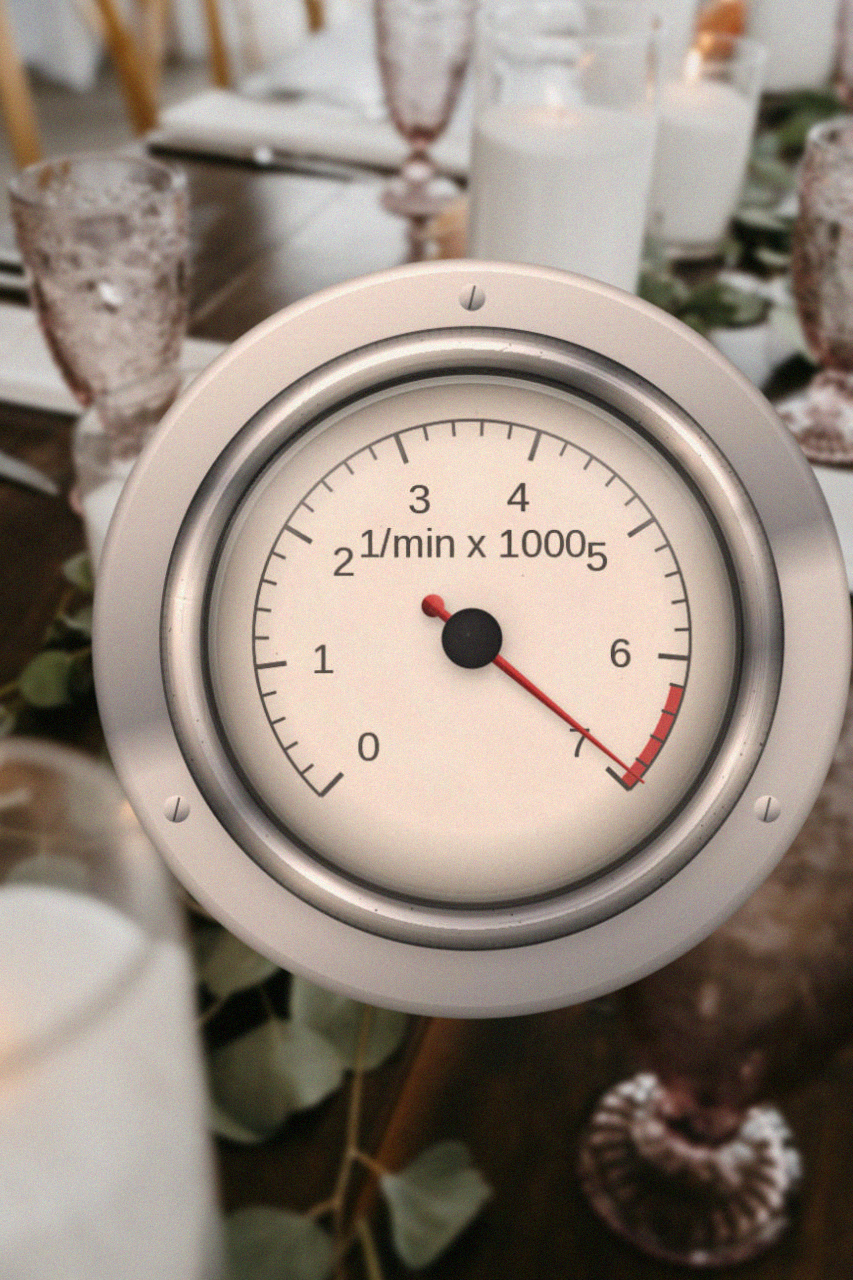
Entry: 6900 rpm
